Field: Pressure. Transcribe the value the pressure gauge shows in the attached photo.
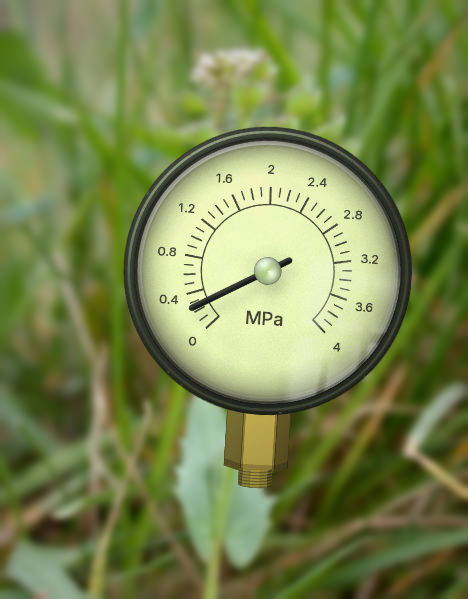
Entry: 0.25 MPa
